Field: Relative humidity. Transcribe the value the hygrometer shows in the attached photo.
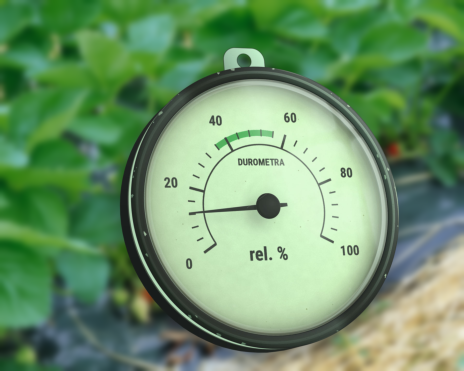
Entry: 12 %
